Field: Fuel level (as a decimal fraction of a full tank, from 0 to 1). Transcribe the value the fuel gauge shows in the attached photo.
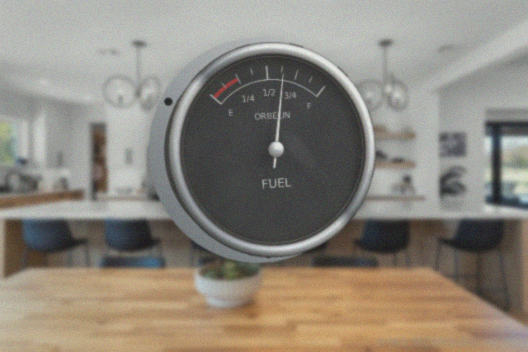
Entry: 0.625
